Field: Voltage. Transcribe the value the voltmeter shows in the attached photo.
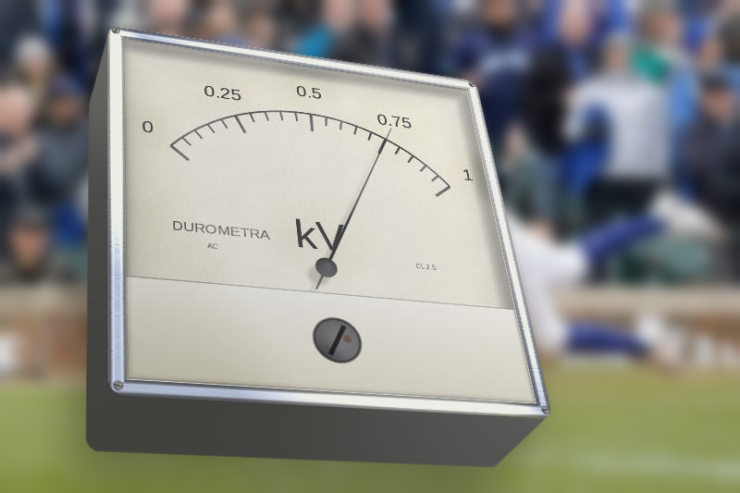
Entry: 0.75 kV
